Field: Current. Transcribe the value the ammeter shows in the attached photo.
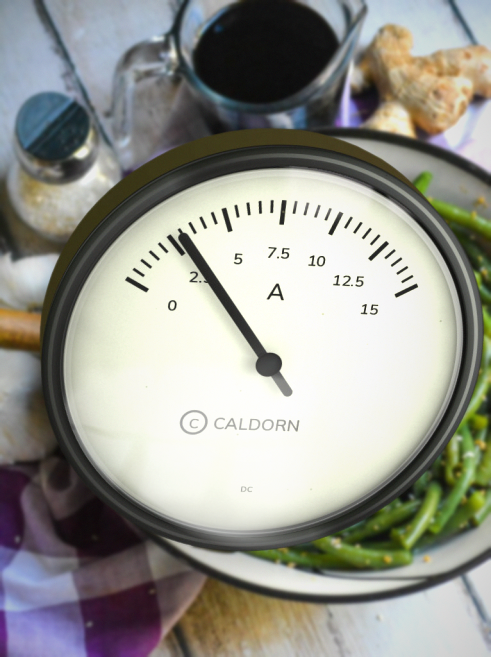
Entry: 3 A
